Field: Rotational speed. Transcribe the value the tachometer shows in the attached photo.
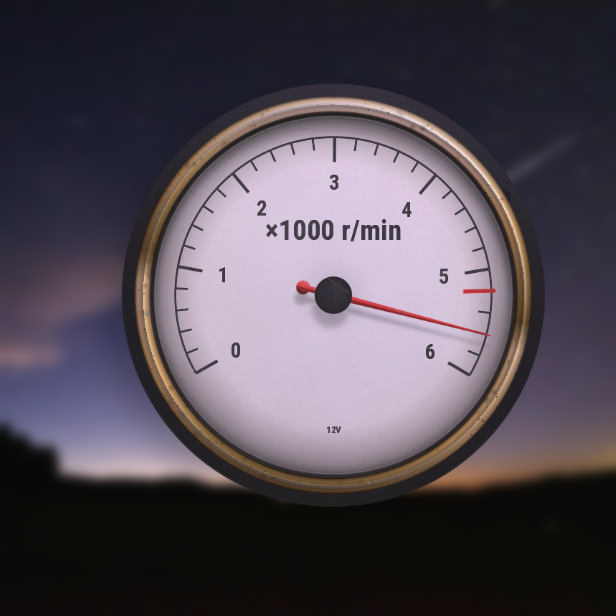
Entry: 5600 rpm
